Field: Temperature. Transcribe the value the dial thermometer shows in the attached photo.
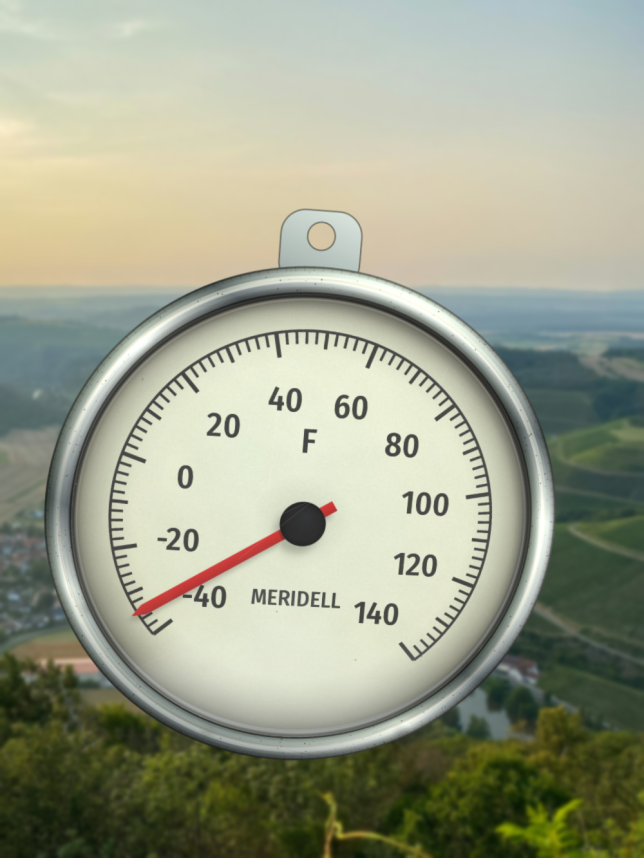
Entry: -34 °F
